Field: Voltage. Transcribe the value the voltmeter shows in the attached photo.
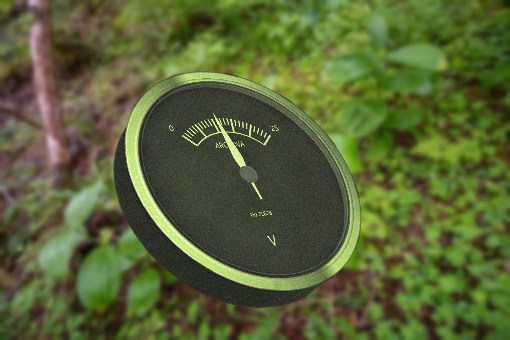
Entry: 10 V
